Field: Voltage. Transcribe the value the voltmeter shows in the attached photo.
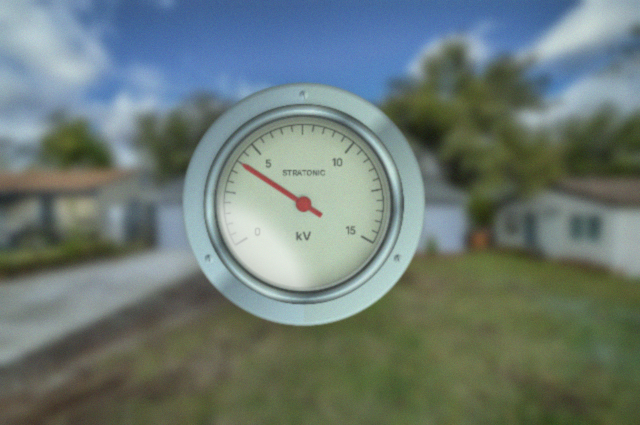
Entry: 4 kV
